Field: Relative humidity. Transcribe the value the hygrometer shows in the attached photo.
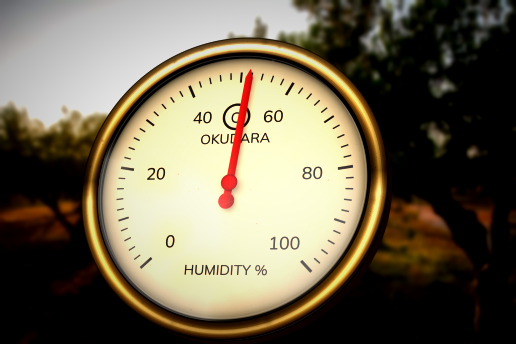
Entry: 52 %
